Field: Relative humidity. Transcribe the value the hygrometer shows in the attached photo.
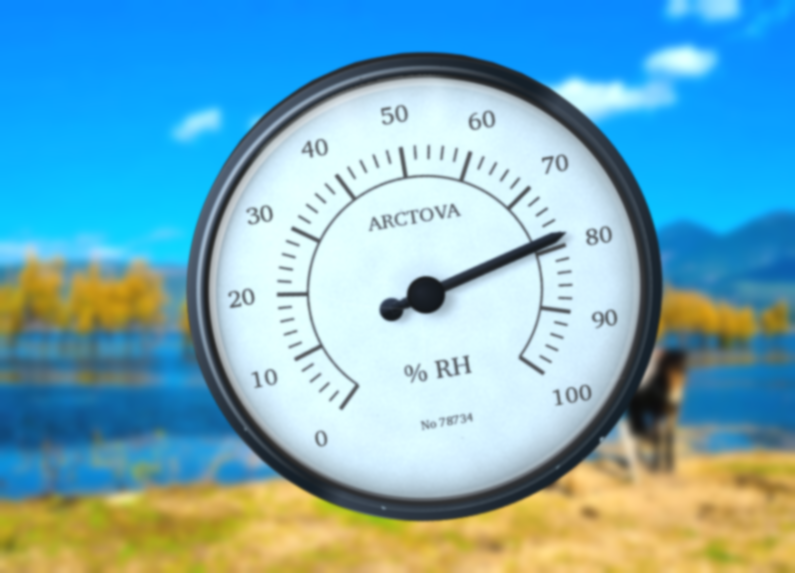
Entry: 78 %
